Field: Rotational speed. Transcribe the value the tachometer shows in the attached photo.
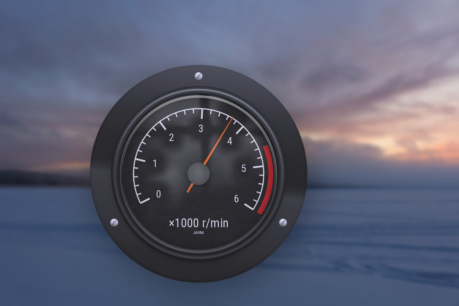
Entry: 3700 rpm
